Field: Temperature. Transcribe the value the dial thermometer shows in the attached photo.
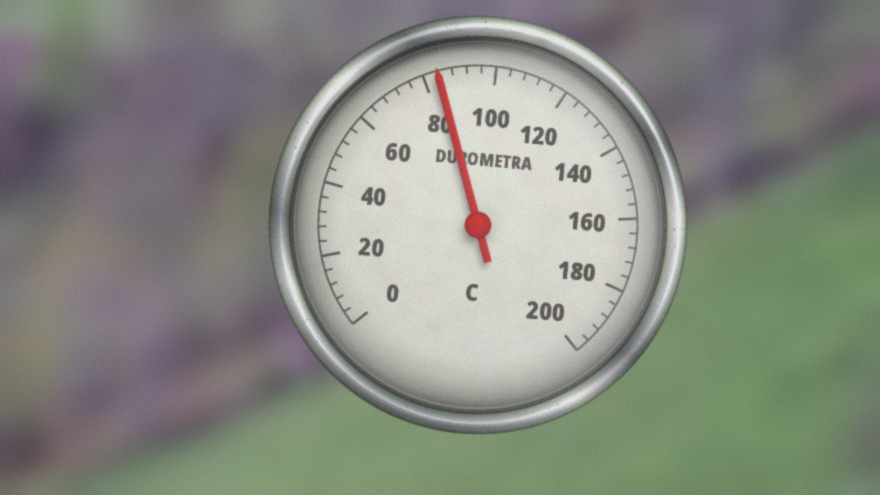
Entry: 84 °C
